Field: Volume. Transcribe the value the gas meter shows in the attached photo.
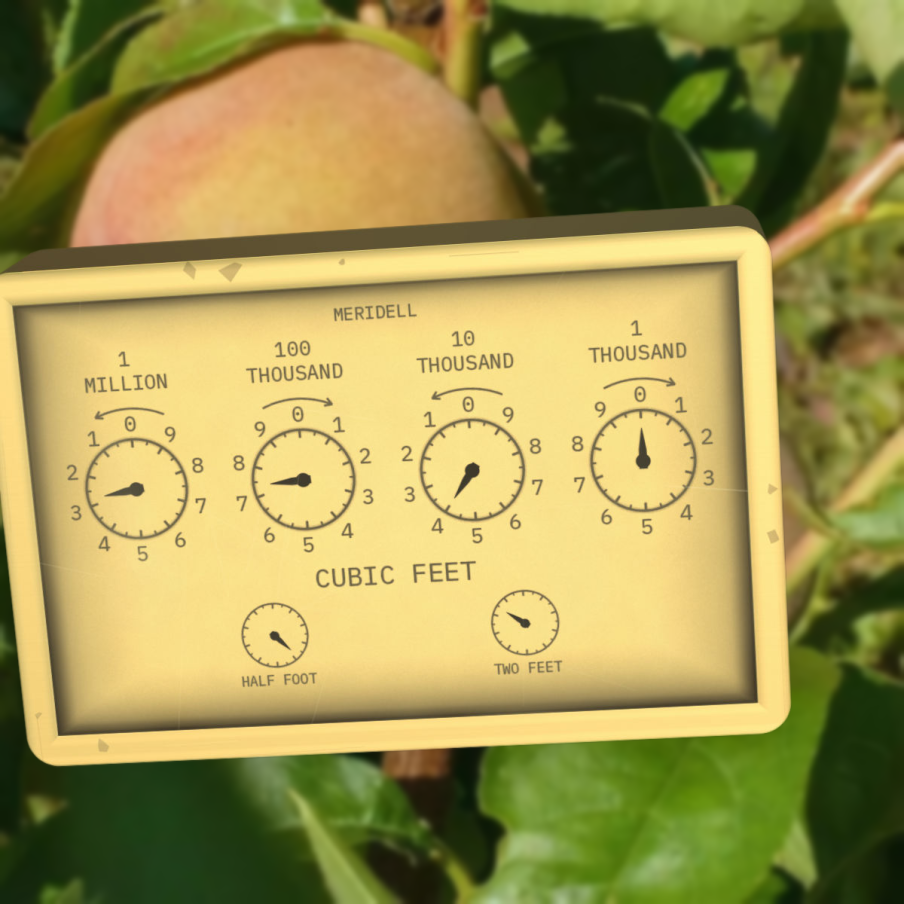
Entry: 274000 ft³
